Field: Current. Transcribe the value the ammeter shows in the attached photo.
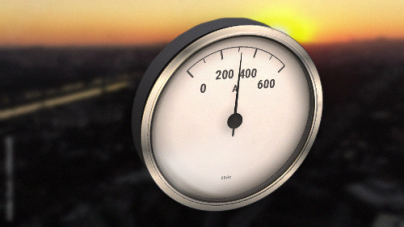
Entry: 300 A
